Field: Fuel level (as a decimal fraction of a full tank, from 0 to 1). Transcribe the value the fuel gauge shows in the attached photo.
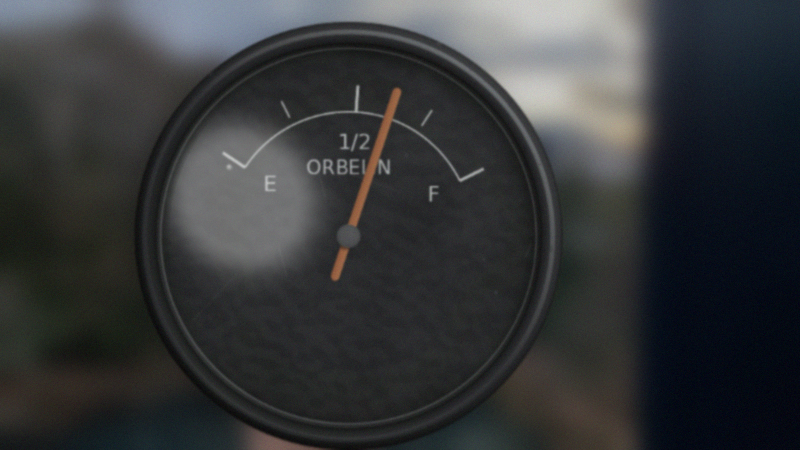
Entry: 0.625
